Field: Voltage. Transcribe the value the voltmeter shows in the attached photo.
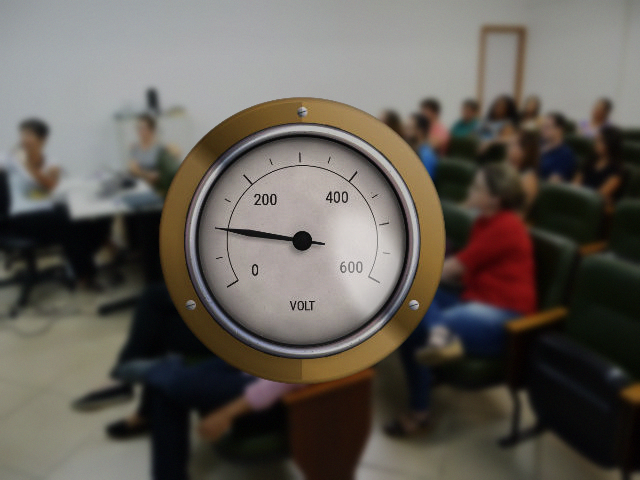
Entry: 100 V
